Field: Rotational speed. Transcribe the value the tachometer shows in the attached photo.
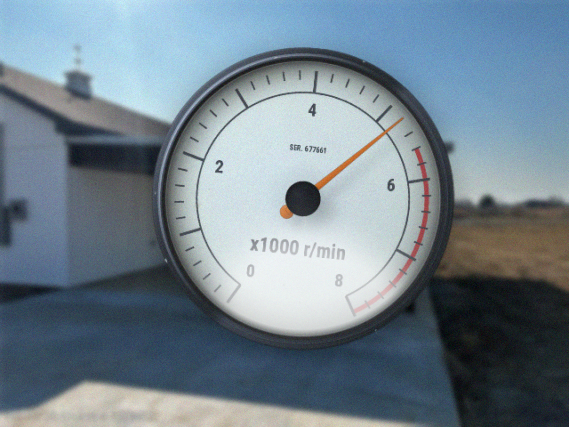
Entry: 5200 rpm
